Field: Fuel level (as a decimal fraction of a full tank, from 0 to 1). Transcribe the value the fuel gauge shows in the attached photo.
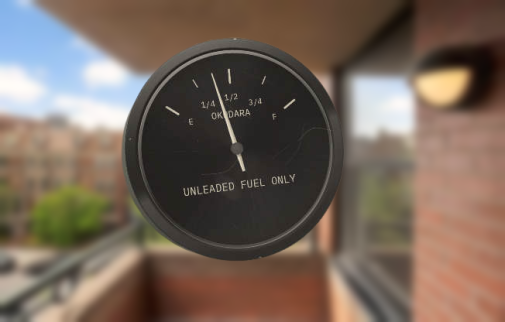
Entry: 0.375
